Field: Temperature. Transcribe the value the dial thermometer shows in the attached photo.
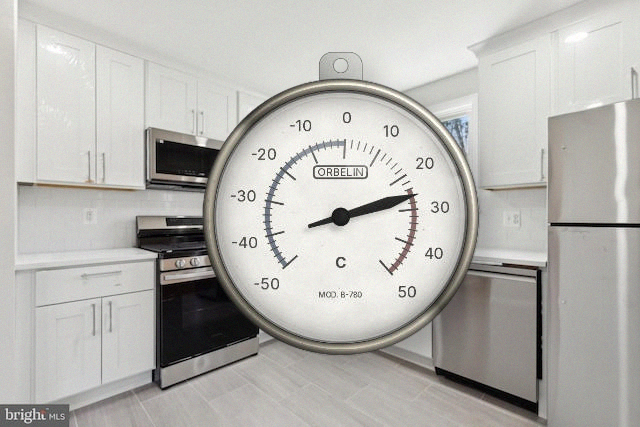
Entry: 26 °C
